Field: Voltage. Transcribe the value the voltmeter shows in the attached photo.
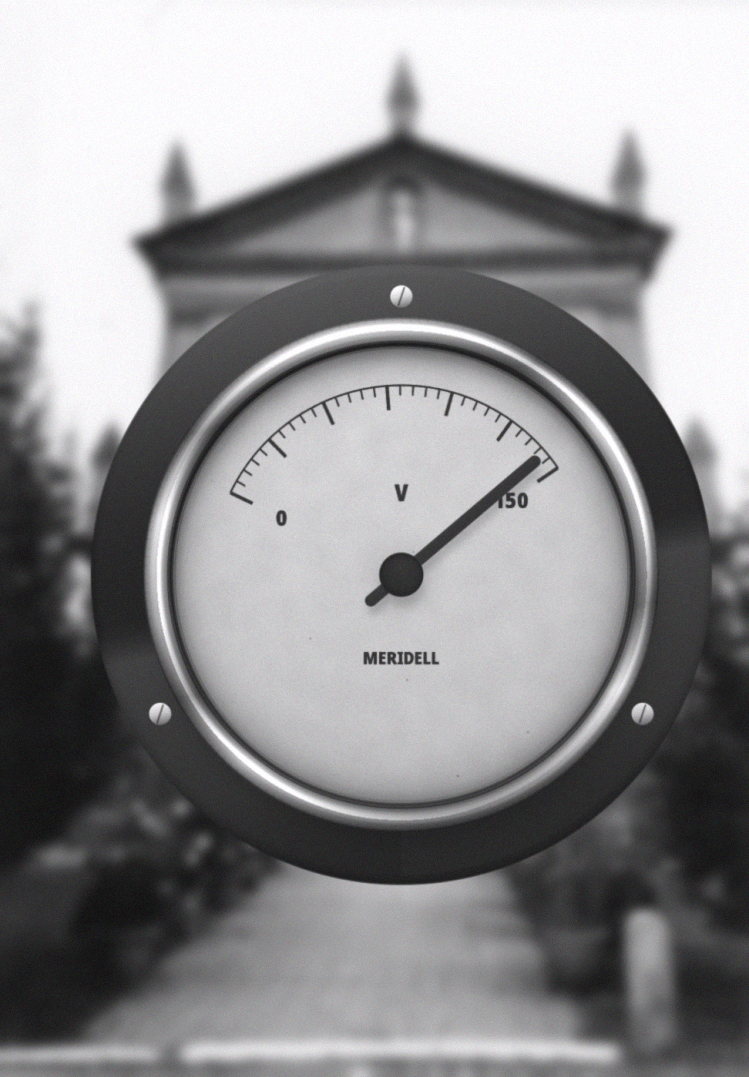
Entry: 142.5 V
